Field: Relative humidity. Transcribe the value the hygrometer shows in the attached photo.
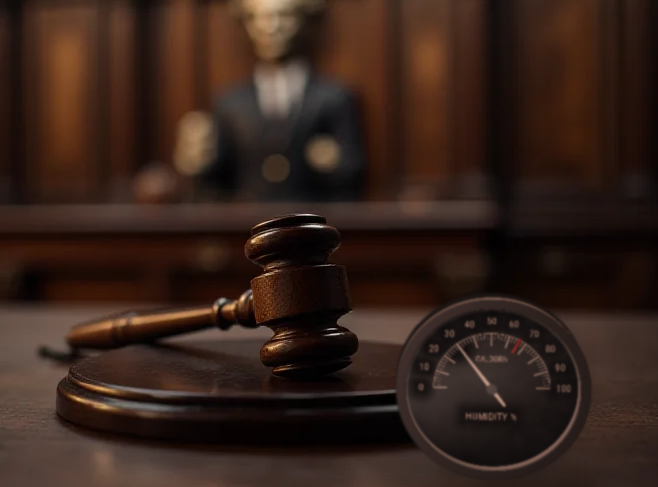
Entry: 30 %
